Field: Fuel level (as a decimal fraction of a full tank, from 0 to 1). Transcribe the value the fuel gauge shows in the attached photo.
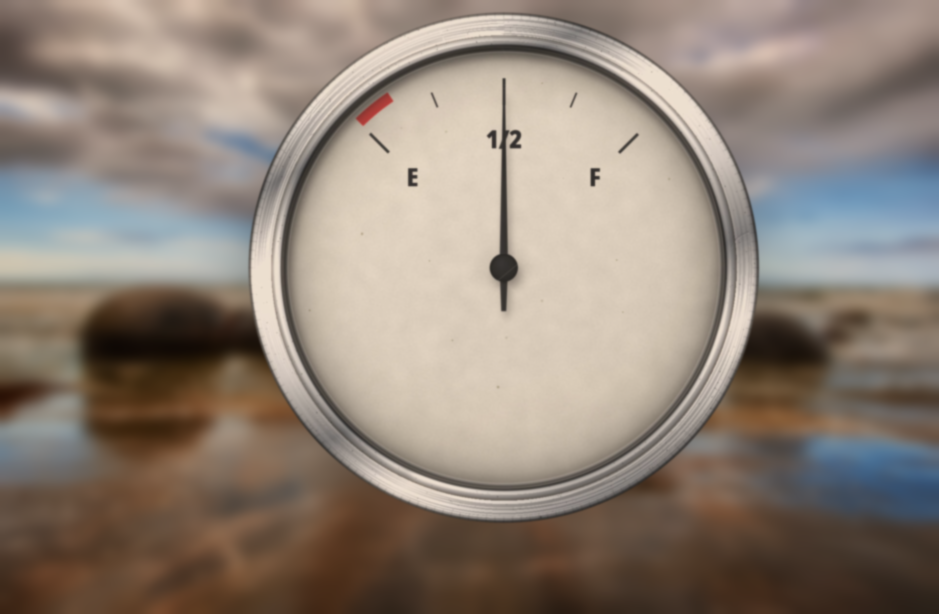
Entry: 0.5
